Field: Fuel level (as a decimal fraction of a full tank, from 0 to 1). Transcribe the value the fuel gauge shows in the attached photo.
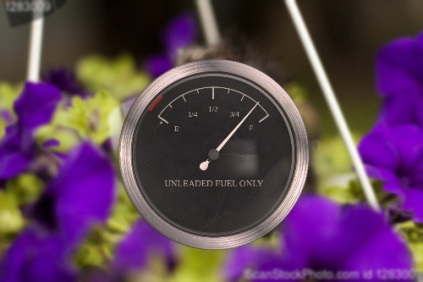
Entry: 0.875
